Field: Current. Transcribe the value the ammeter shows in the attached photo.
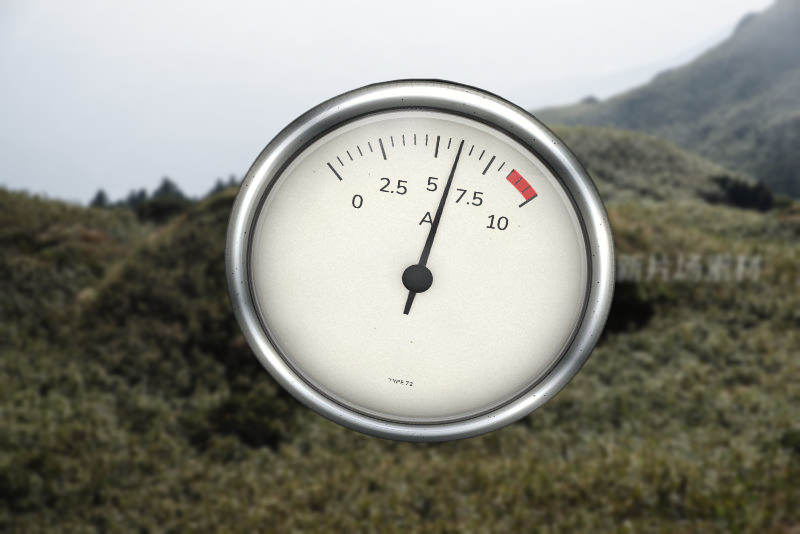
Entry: 6 A
